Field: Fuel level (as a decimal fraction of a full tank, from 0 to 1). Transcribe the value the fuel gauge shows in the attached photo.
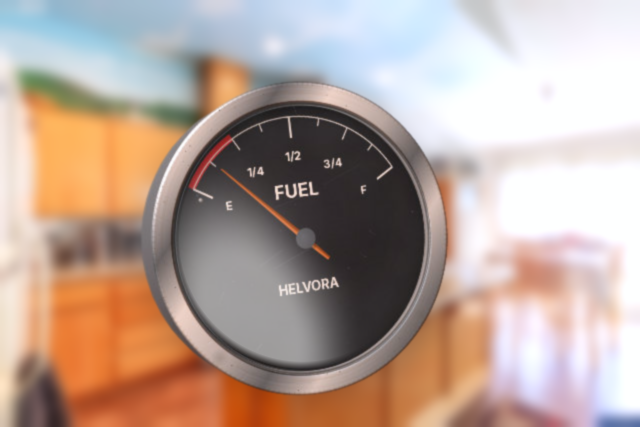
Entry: 0.125
